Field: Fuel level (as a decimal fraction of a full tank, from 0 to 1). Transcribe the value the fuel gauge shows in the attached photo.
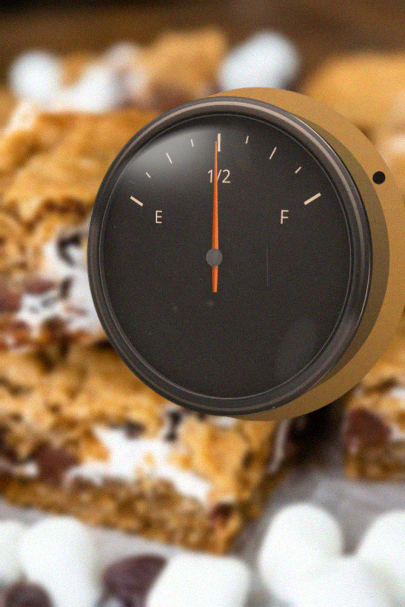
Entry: 0.5
